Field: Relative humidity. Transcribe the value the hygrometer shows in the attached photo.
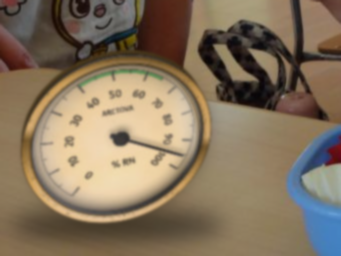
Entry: 95 %
